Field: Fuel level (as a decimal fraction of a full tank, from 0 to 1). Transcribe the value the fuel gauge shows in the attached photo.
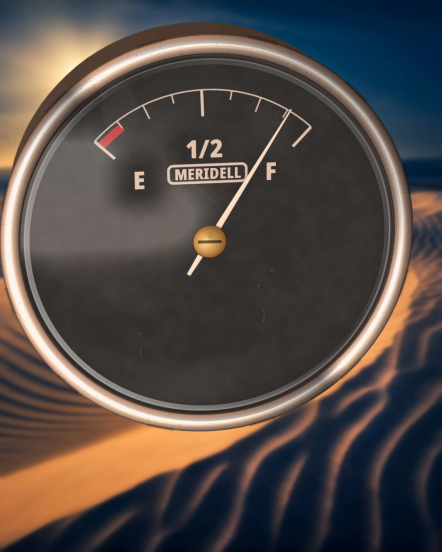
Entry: 0.875
